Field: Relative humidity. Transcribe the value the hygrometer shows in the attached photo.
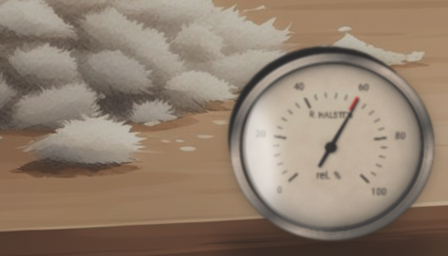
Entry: 60 %
